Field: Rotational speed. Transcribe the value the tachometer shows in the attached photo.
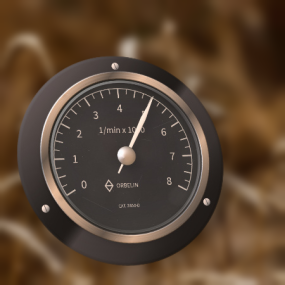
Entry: 5000 rpm
